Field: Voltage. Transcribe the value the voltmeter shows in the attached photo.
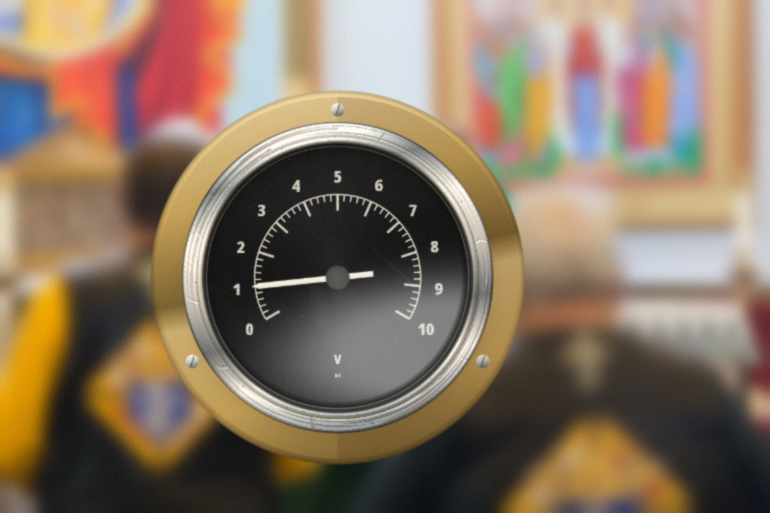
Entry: 1 V
